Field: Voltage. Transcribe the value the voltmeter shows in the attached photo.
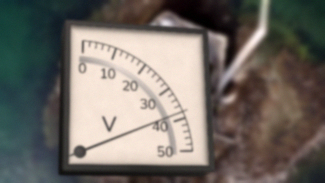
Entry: 38 V
